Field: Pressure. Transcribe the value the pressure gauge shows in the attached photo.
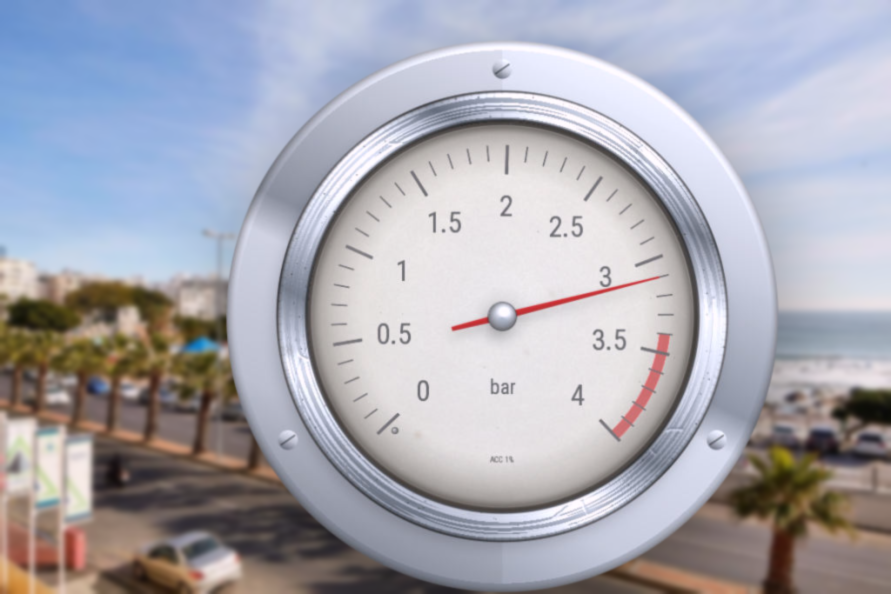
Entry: 3.1 bar
